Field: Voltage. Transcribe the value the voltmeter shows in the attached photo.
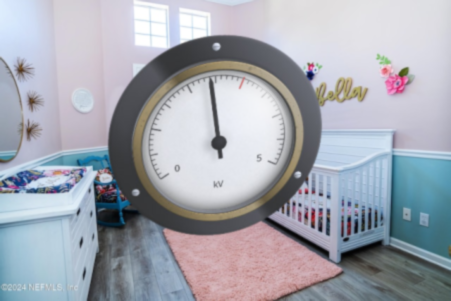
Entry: 2.4 kV
